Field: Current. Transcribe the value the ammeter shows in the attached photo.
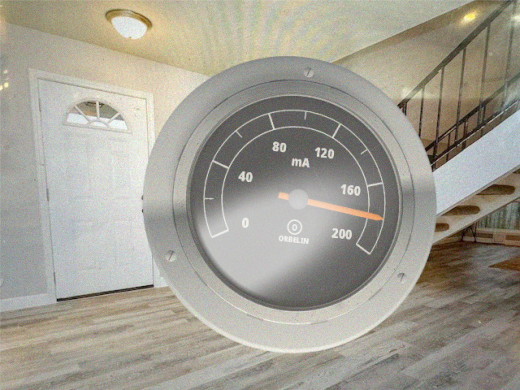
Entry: 180 mA
